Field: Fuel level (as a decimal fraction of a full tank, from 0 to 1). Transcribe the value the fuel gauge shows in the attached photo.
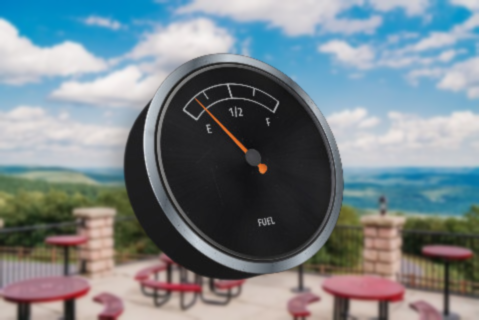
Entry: 0.125
